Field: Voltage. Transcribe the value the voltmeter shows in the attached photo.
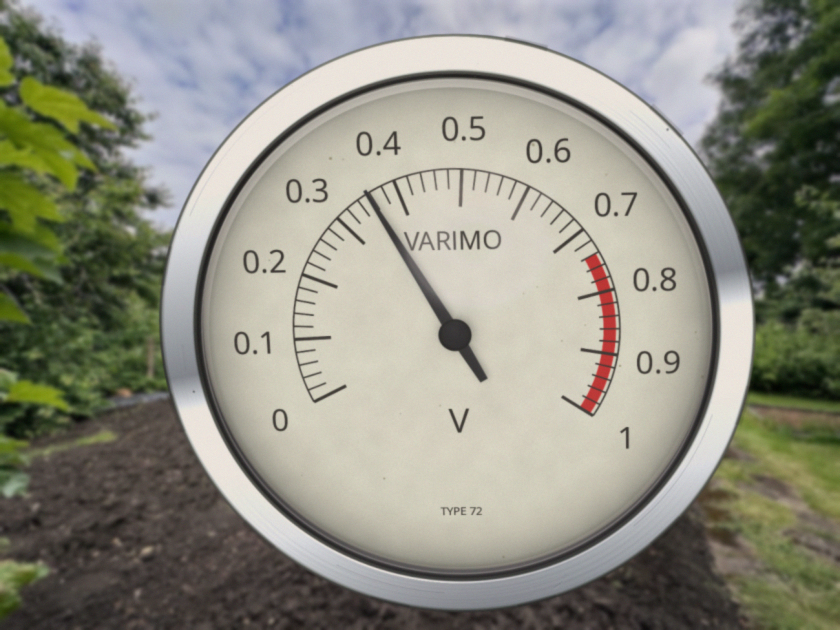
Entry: 0.36 V
